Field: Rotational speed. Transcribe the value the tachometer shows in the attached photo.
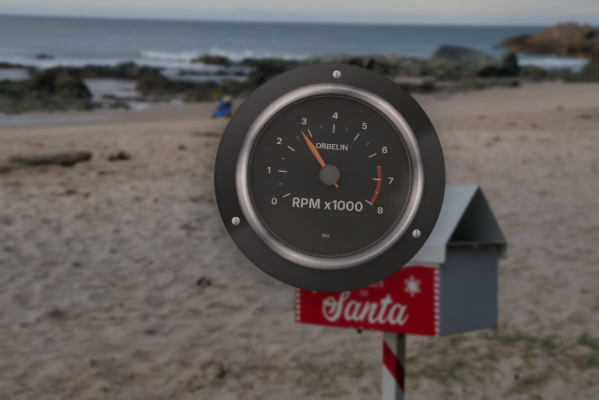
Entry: 2750 rpm
